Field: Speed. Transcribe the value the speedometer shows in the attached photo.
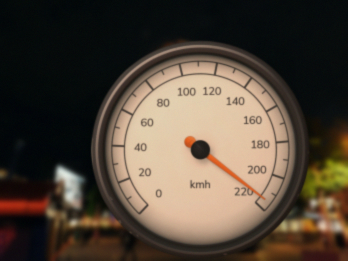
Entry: 215 km/h
